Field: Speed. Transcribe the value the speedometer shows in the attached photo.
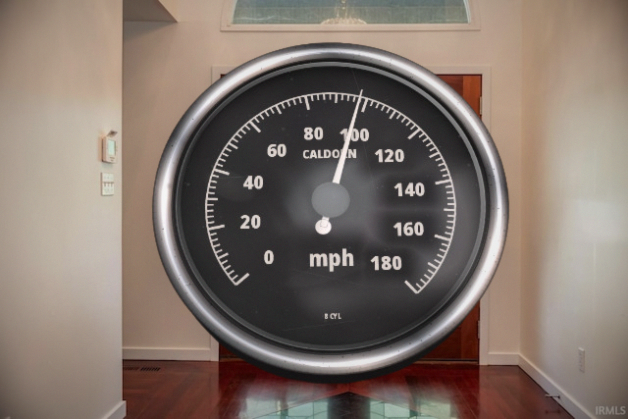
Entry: 98 mph
